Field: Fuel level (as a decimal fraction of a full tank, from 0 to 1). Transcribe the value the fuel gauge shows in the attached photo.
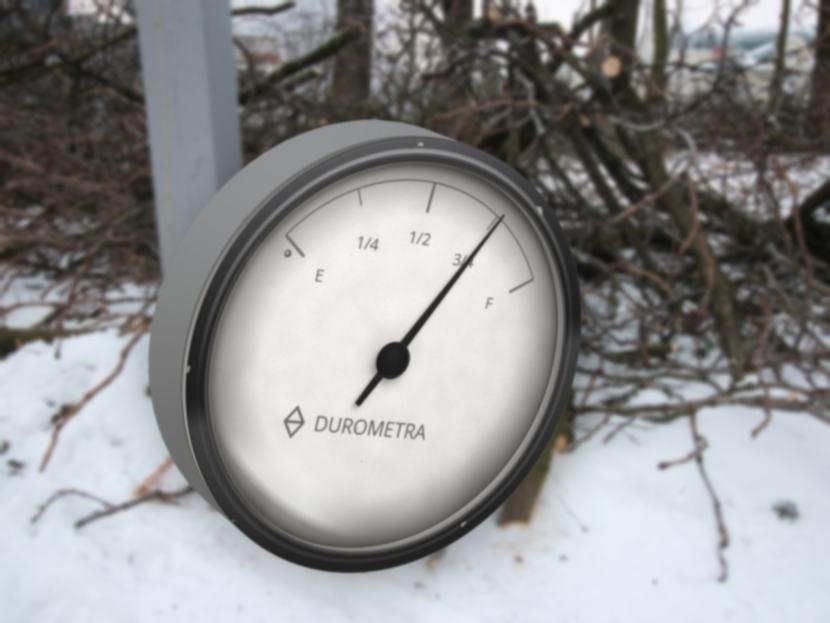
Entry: 0.75
